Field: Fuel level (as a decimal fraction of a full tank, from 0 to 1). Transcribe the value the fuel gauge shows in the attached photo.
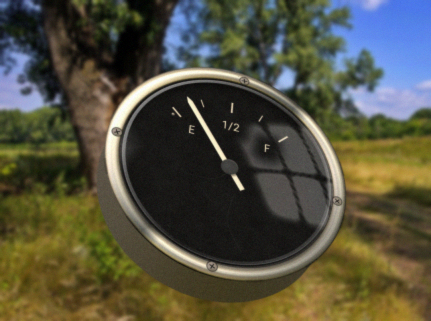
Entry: 0.125
